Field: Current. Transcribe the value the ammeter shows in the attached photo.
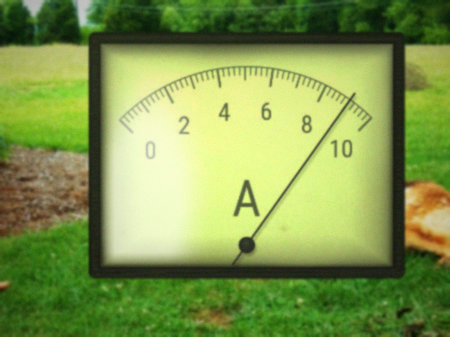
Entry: 9 A
